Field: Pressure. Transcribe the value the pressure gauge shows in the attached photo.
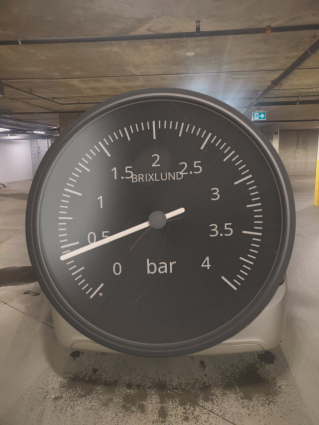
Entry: 0.4 bar
